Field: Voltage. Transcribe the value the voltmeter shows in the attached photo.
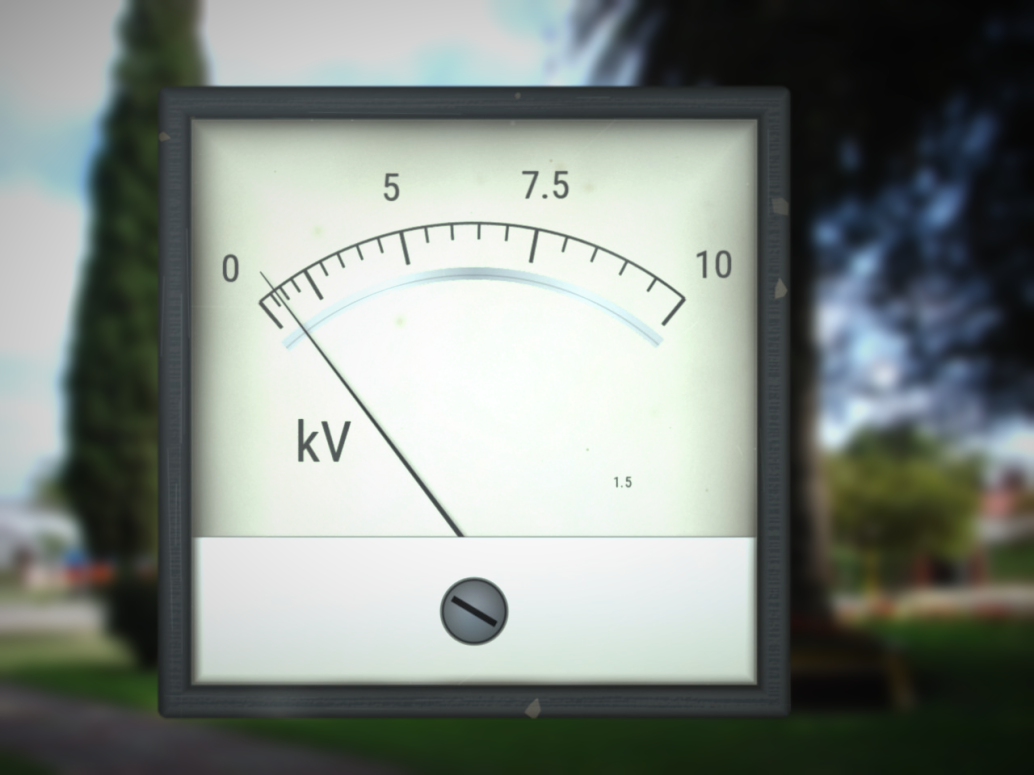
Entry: 1.25 kV
